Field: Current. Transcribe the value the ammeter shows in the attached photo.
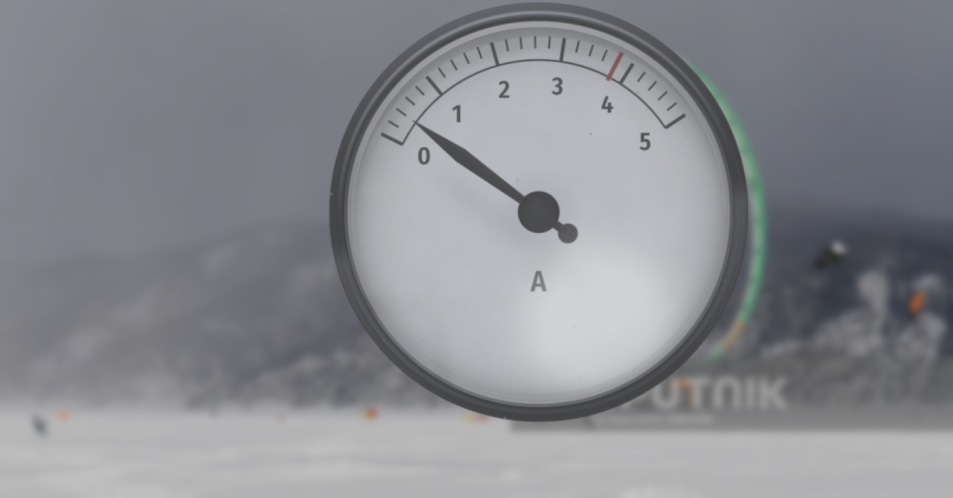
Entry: 0.4 A
